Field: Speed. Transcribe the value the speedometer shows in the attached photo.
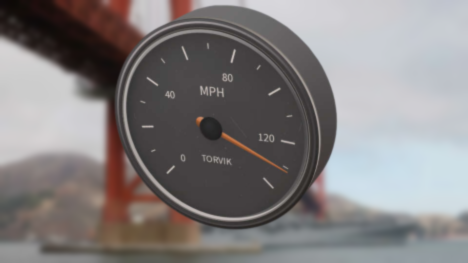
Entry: 130 mph
